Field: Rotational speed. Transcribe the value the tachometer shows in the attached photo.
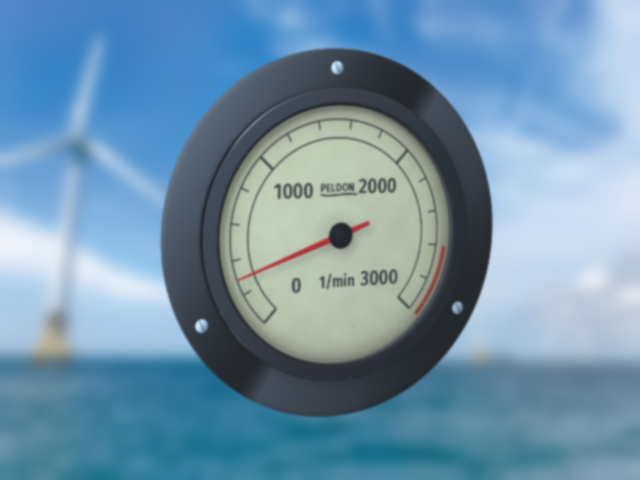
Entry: 300 rpm
